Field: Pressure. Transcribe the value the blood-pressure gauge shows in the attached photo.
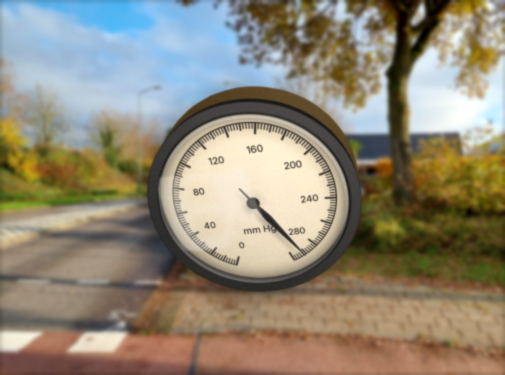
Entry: 290 mmHg
